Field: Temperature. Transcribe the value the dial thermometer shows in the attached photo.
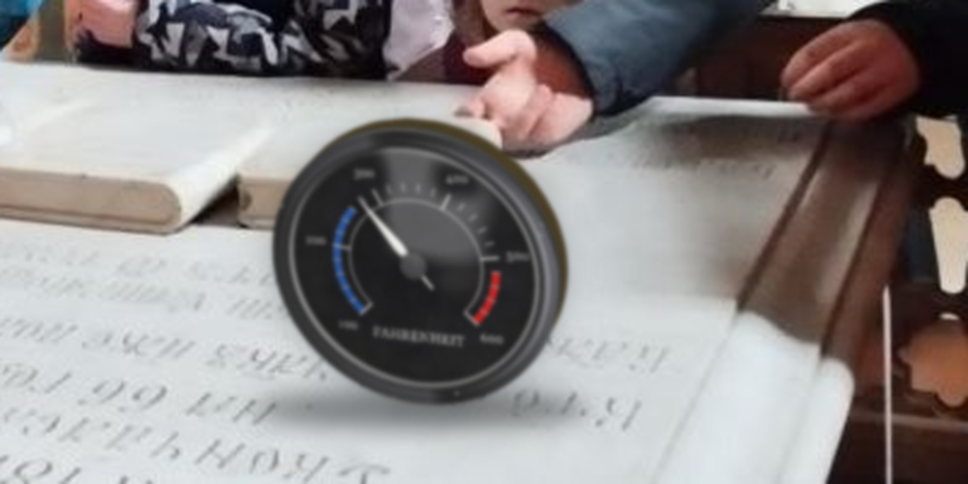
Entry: 280 °F
